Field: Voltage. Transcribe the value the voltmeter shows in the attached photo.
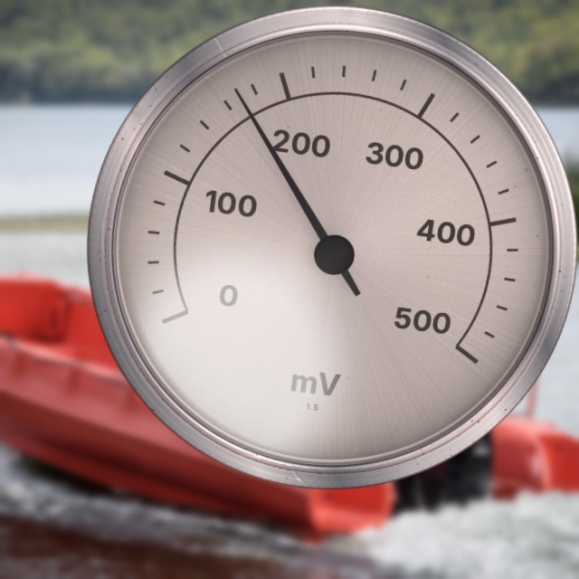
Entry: 170 mV
